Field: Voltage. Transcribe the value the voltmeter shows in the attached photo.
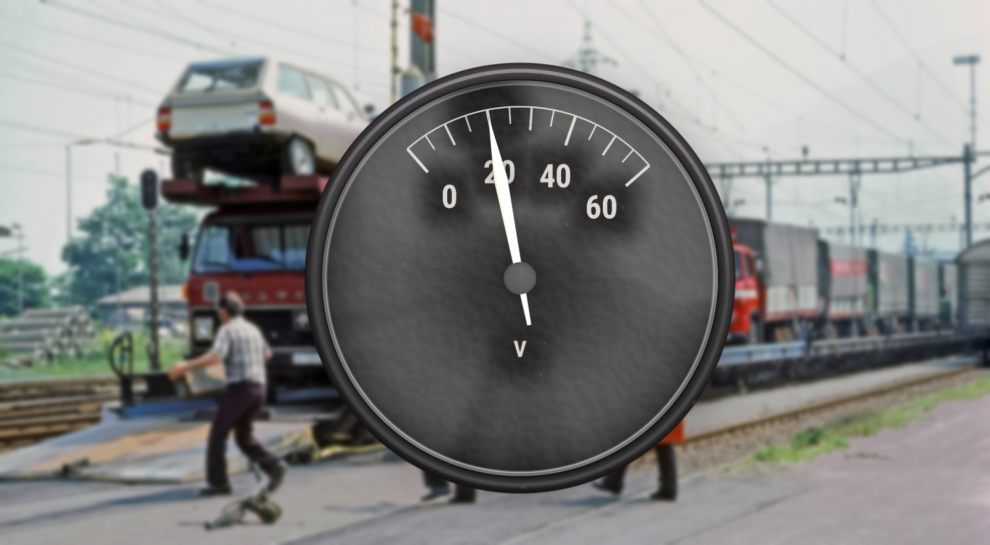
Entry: 20 V
